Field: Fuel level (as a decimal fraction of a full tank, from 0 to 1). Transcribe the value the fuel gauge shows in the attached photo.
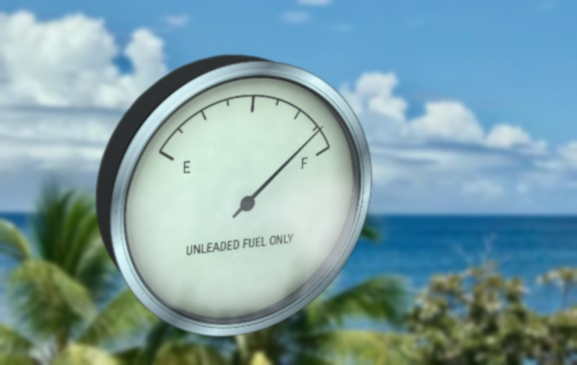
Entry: 0.875
